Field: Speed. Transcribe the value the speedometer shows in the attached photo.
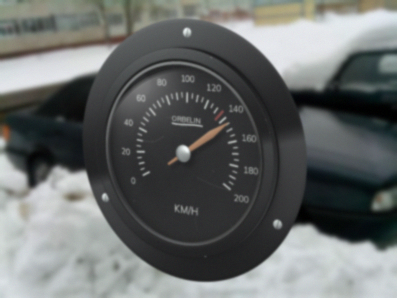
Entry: 145 km/h
